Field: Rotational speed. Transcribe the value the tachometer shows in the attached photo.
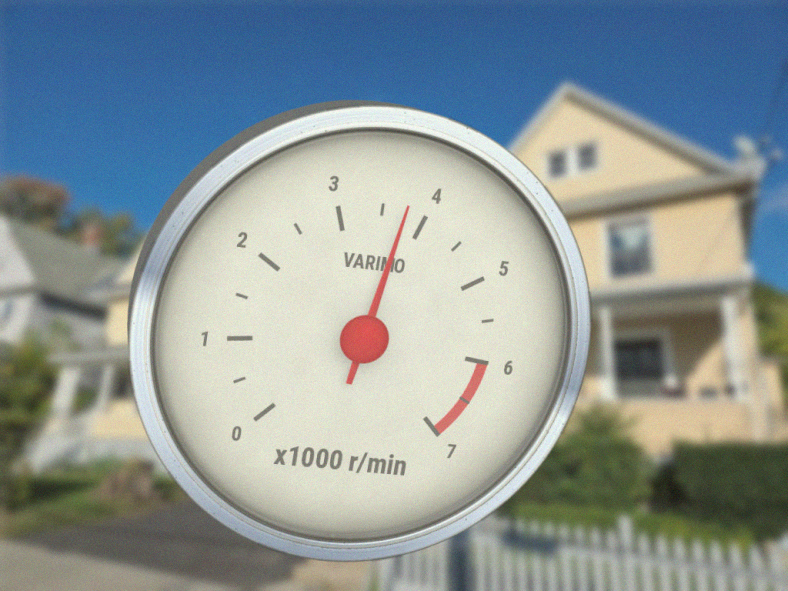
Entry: 3750 rpm
